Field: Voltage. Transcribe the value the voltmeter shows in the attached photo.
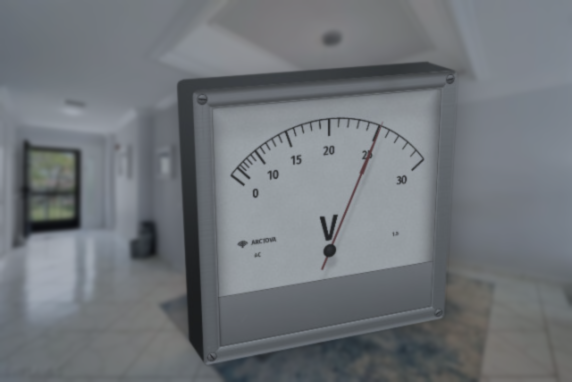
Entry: 25 V
